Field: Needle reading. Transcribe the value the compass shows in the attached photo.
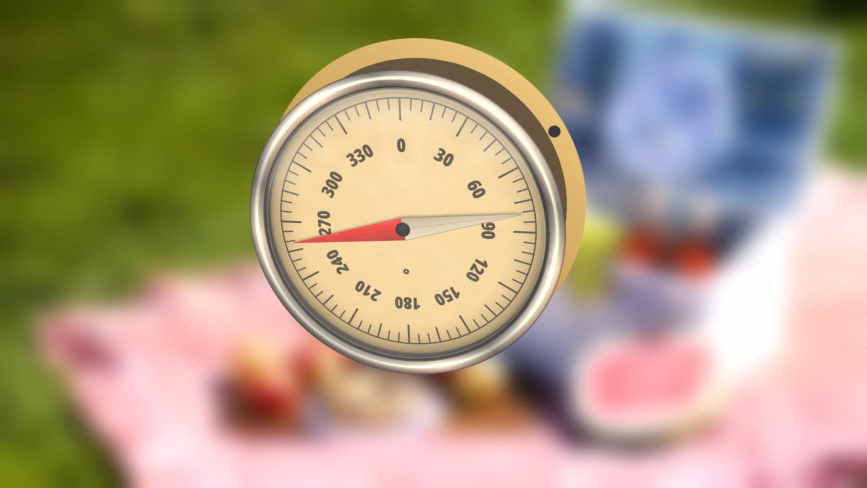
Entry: 260 °
